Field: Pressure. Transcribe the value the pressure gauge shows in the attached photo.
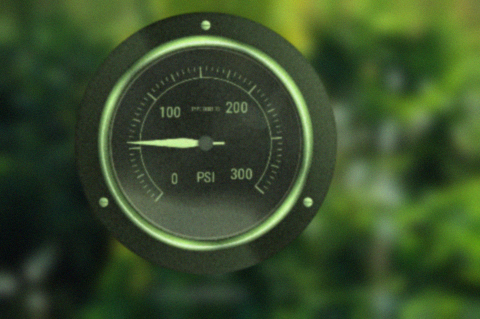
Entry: 55 psi
